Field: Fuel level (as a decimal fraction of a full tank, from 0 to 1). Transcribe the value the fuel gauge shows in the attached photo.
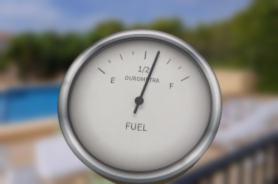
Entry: 0.625
